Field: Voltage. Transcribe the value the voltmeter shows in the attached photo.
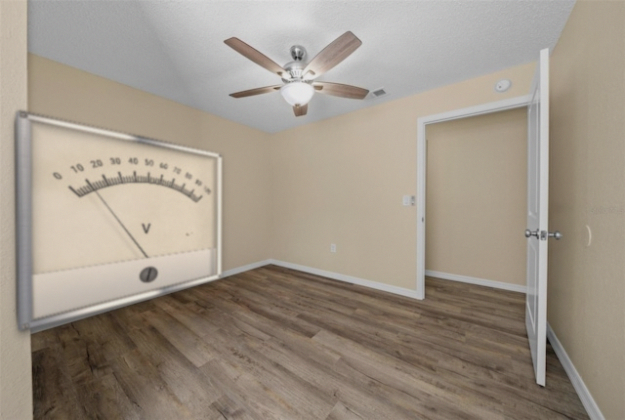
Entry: 10 V
